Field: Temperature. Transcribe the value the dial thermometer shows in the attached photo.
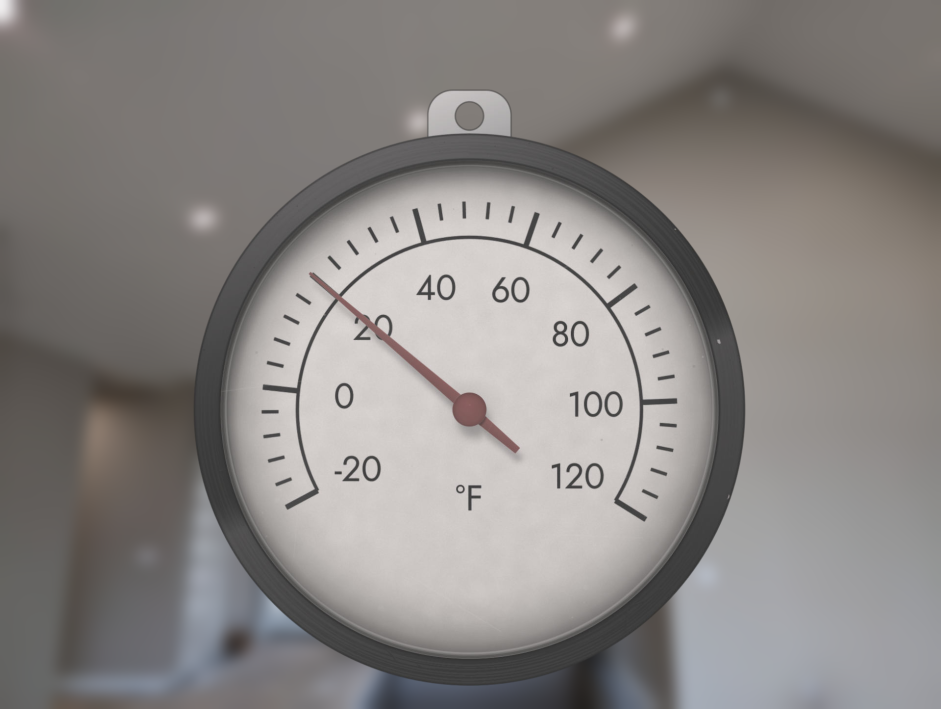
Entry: 20 °F
